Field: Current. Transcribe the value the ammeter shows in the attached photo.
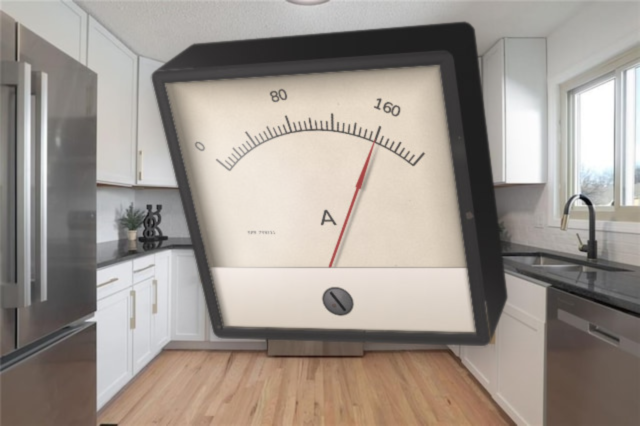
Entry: 160 A
